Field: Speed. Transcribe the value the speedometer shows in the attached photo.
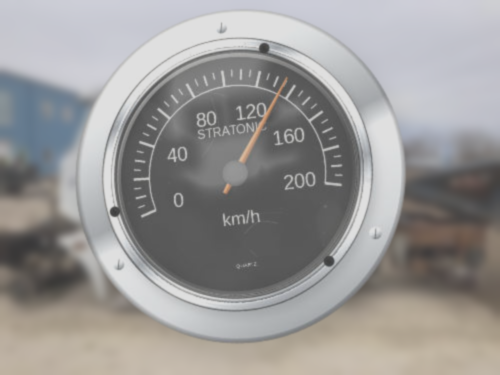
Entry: 135 km/h
